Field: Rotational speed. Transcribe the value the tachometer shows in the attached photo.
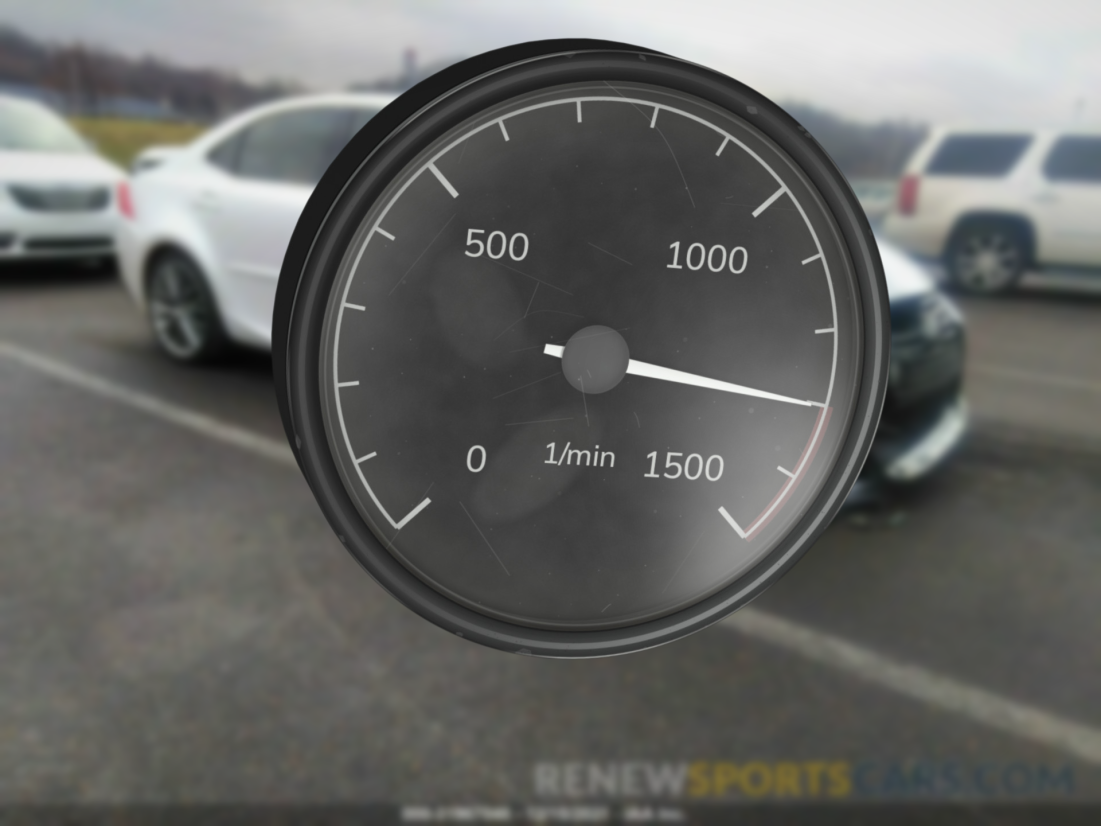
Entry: 1300 rpm
